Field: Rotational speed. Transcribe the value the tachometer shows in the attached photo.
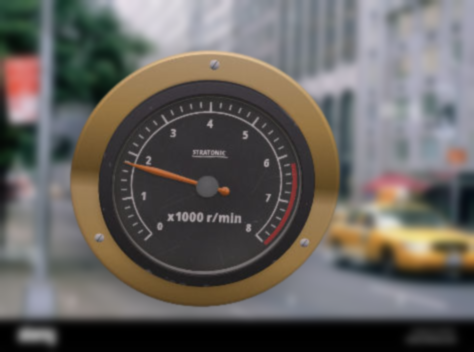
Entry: 1800 rpm
